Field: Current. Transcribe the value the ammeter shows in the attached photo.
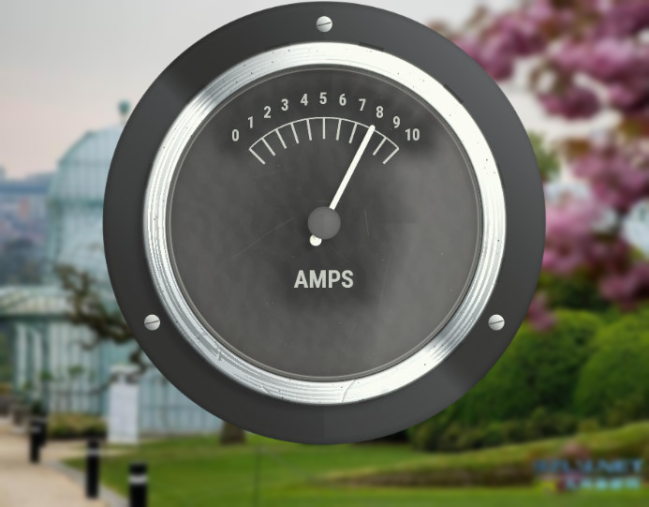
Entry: 8 A
